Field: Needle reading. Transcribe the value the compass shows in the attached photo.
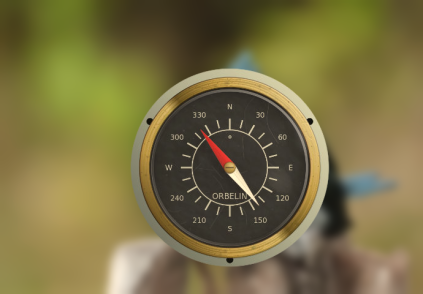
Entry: 322.5 °
